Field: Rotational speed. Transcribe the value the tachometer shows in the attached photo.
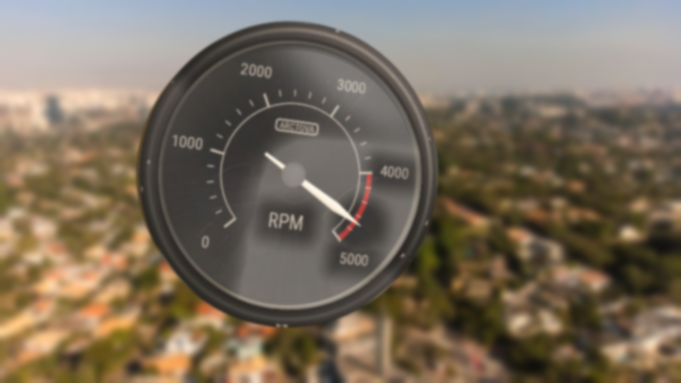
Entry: 4700 rpm
